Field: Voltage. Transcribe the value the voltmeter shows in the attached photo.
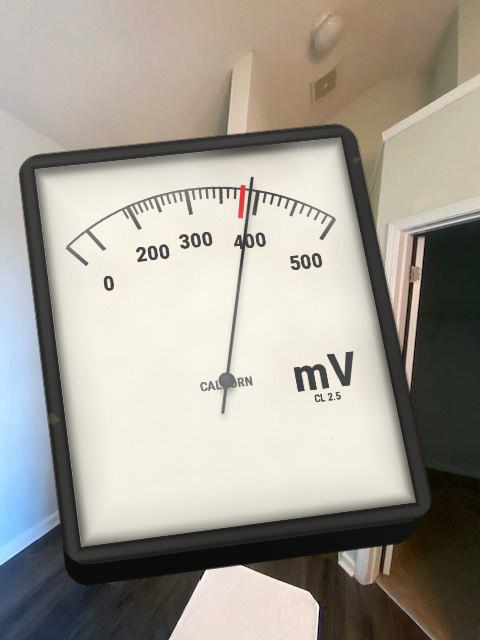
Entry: 390 mV
